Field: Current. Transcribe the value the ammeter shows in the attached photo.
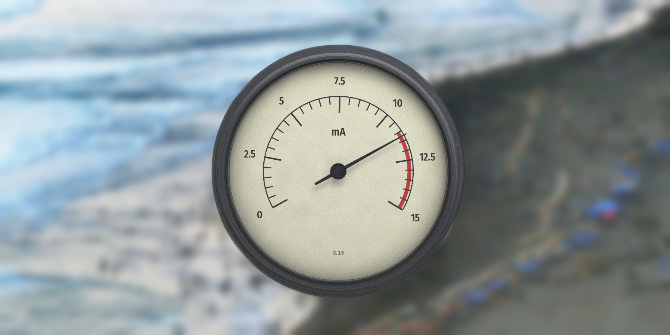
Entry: 11.25 mA
